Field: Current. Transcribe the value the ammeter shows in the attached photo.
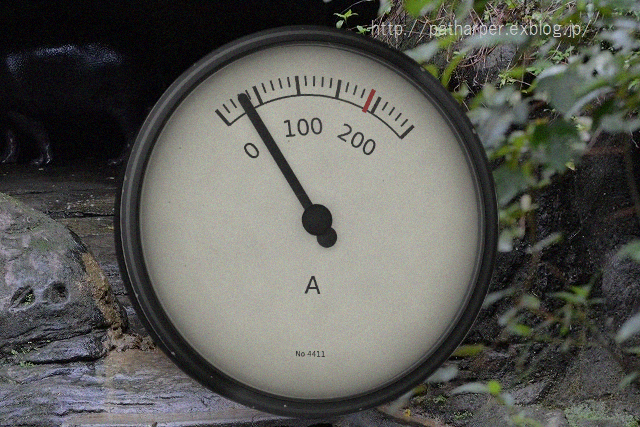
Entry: 30 A
